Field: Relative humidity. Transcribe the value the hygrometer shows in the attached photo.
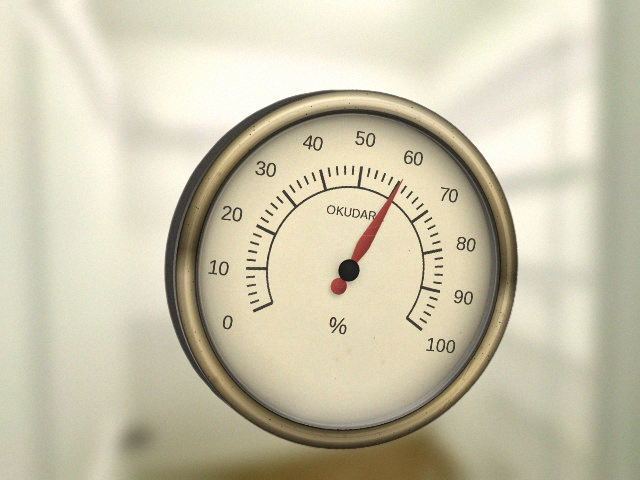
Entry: 60 %
